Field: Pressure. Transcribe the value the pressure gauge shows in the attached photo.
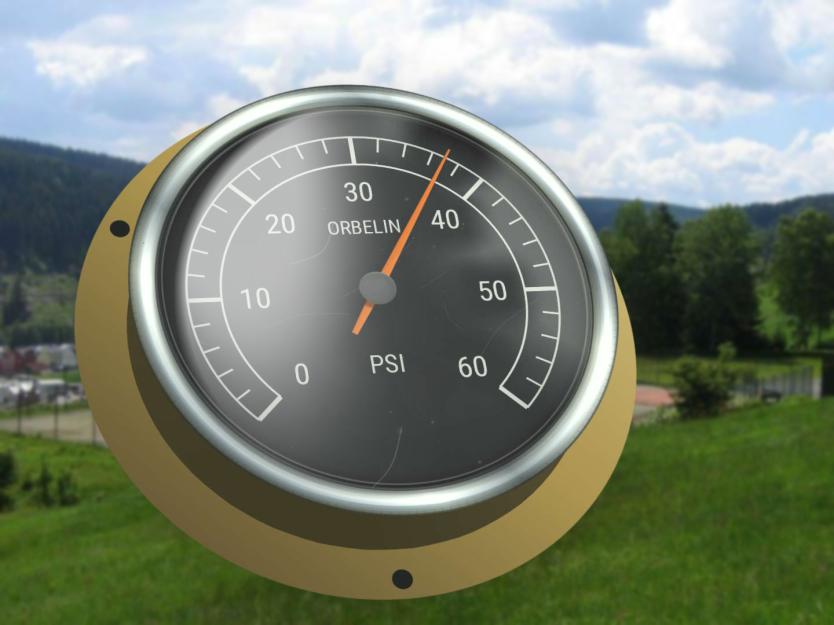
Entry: 37 psi
